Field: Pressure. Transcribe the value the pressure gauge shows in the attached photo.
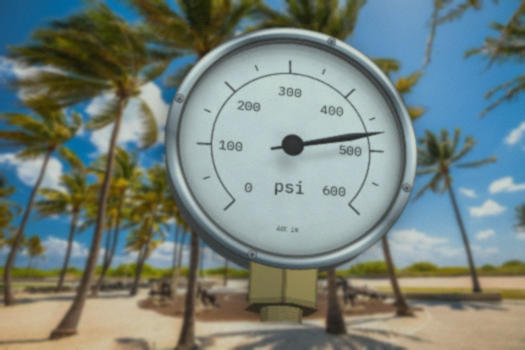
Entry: 475 psi
